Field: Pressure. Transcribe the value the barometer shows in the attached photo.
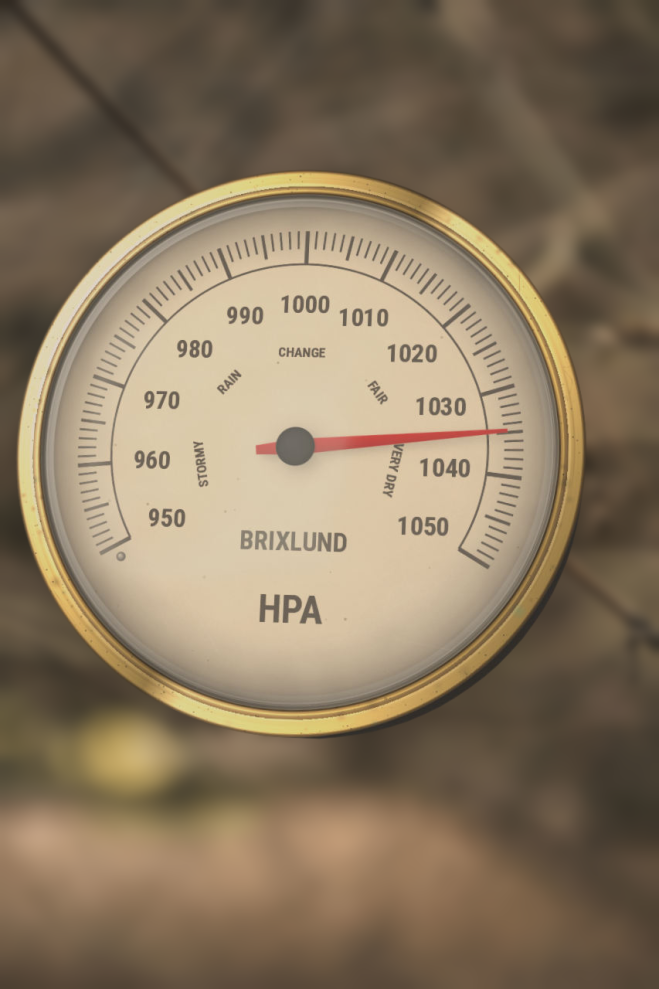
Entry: 1035 hPa
